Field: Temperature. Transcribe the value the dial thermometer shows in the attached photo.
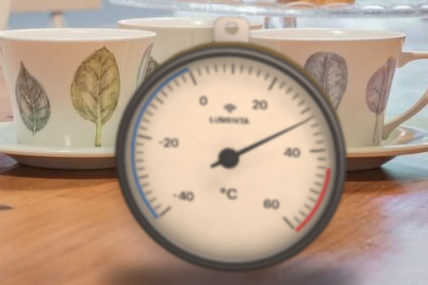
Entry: 32 °C
